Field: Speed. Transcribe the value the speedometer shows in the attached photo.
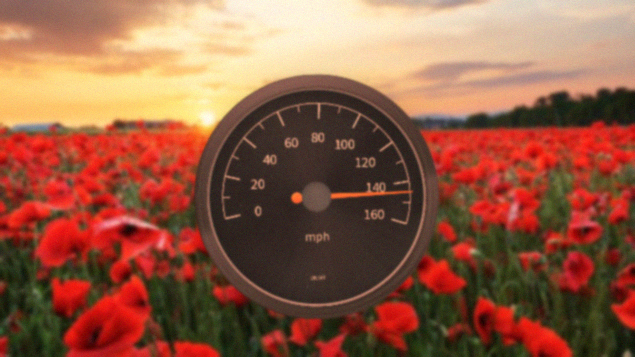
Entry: 145 mph
